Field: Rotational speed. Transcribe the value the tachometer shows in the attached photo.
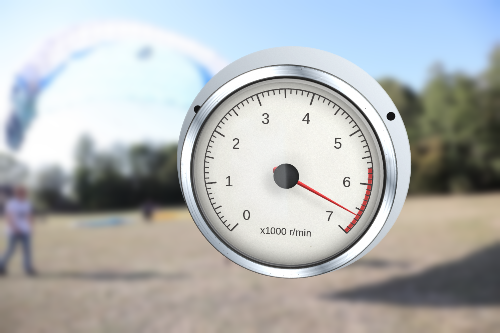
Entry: 6600 rpm
